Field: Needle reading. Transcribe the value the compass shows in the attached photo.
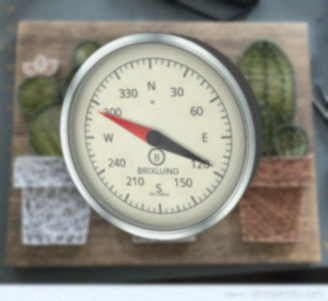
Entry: 295 °
